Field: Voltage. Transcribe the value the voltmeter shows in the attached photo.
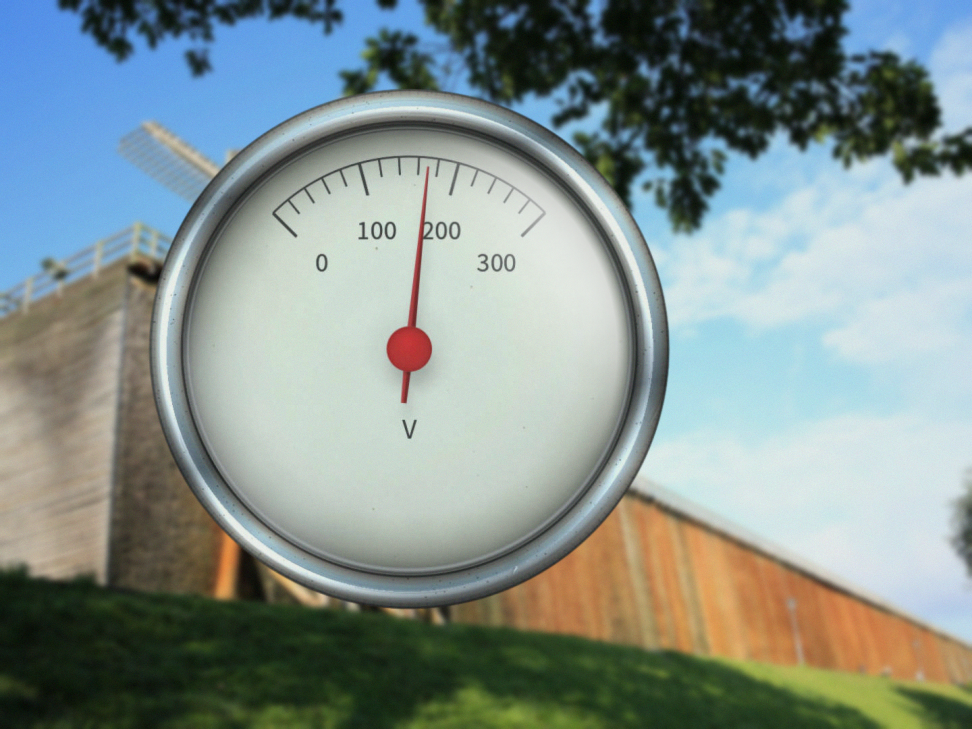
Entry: 170 V
